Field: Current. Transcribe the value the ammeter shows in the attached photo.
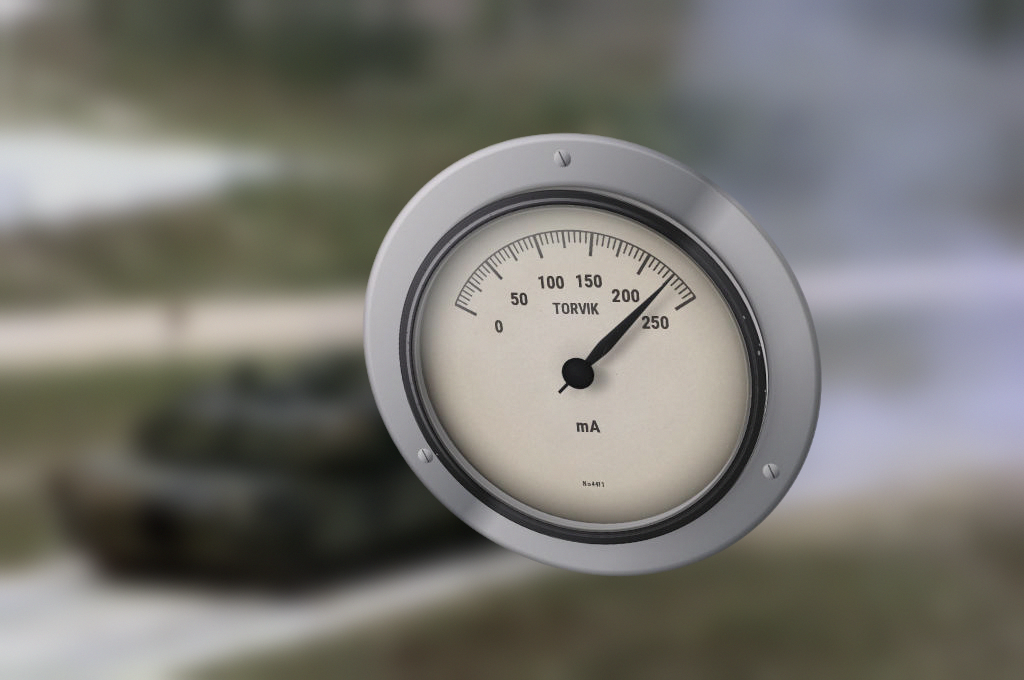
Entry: 225 mA
